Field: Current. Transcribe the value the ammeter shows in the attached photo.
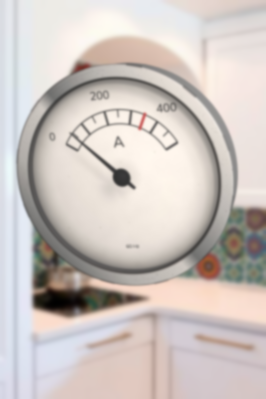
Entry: 50 A
